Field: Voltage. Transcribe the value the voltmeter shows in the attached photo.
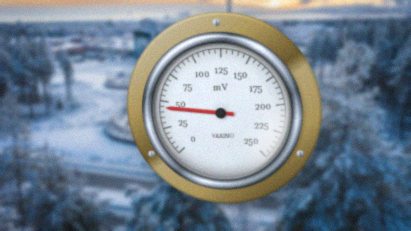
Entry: 45 mV
